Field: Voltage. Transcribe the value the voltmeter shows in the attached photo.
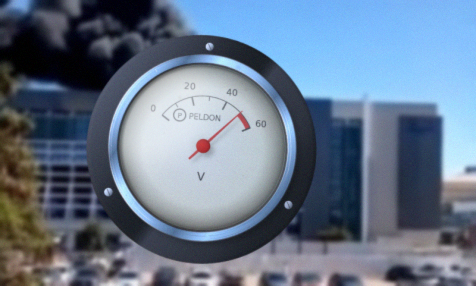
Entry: 50 V
